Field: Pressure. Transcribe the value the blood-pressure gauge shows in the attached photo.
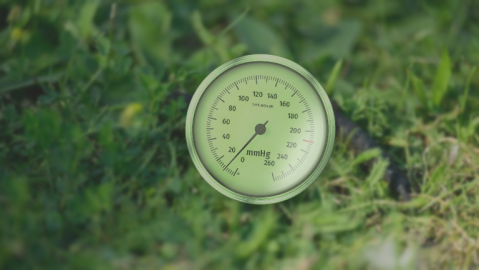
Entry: 10 mmHg
